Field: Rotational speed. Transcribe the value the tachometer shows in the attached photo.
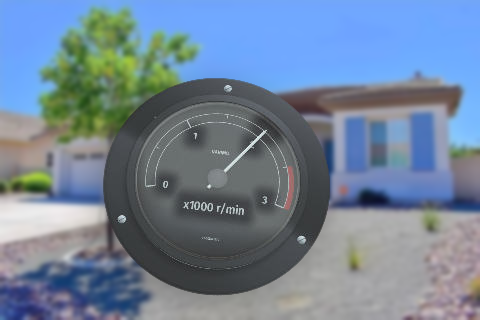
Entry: 2000 rpm
